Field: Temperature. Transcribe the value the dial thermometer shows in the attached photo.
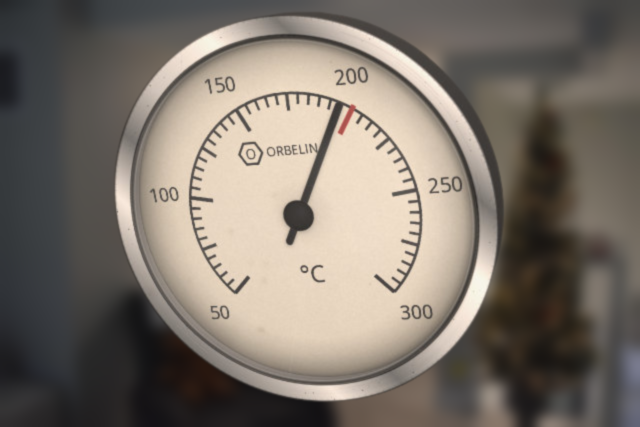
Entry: 200 °C
